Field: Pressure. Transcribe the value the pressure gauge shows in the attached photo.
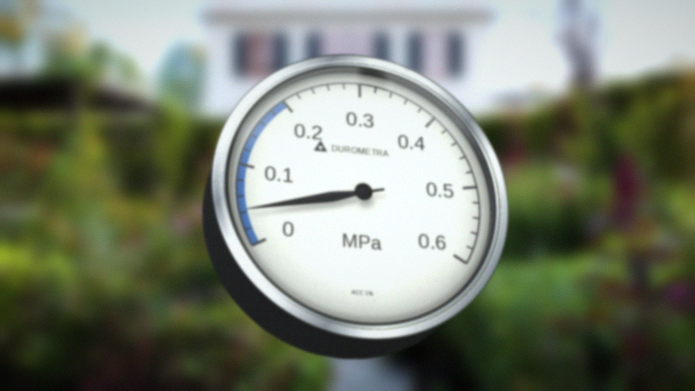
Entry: 0.04 MPa
